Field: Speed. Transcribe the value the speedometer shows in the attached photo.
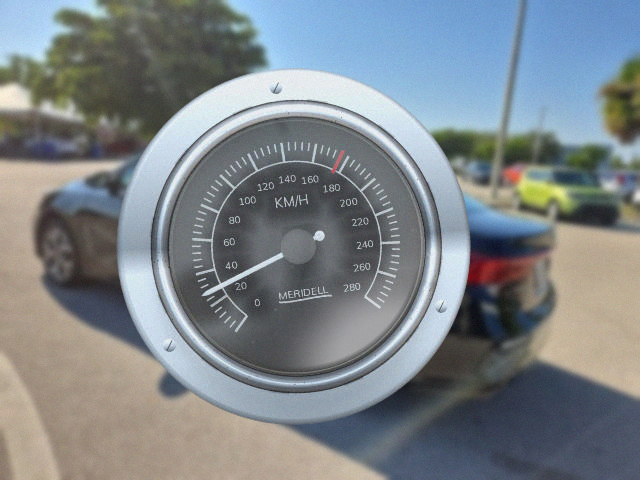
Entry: 28 km/h
